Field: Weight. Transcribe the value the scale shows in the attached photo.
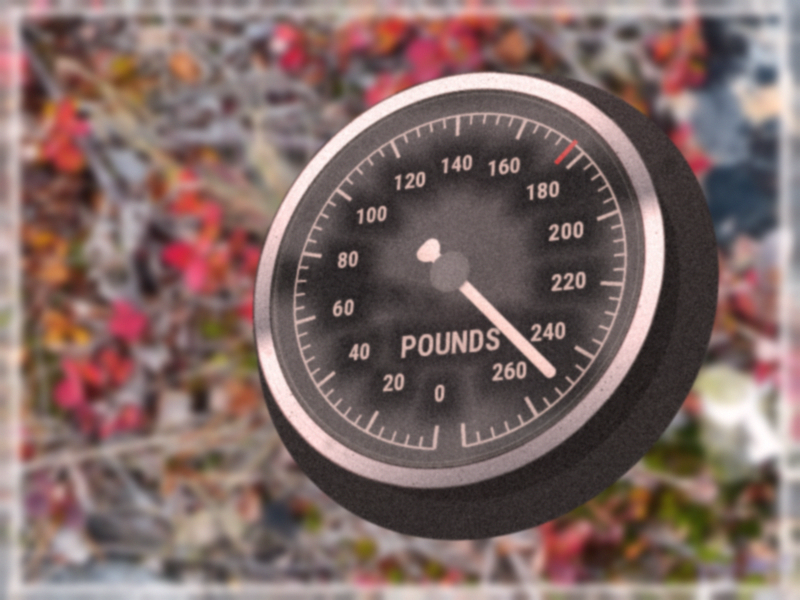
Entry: 250 lb
